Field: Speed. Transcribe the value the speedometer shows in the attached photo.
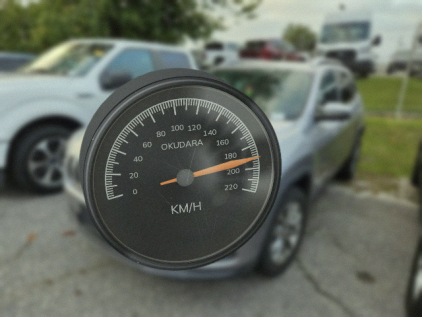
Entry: 190 km/h
